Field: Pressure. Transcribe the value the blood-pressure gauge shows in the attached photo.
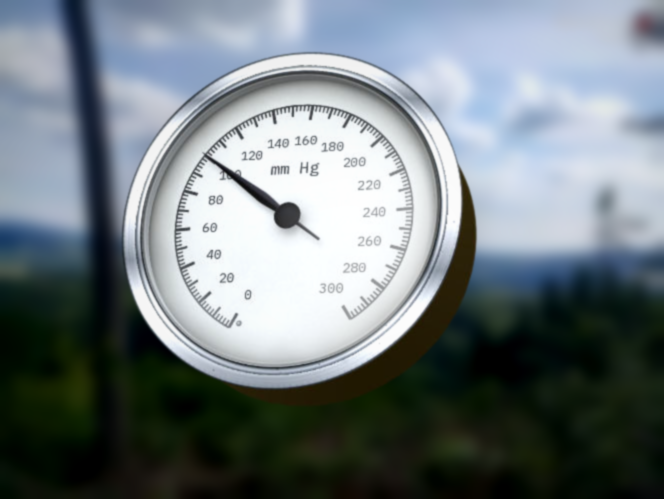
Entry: 100 mmHg
